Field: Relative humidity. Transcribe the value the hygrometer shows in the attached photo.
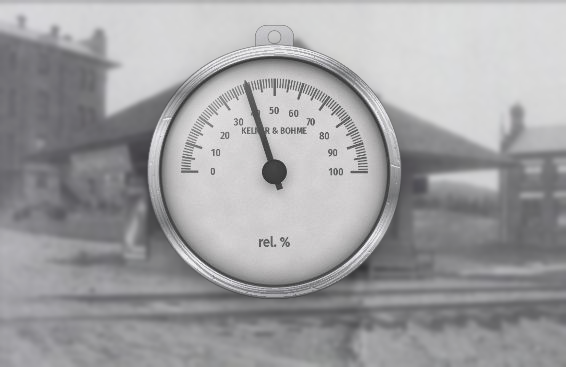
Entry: 40 %
